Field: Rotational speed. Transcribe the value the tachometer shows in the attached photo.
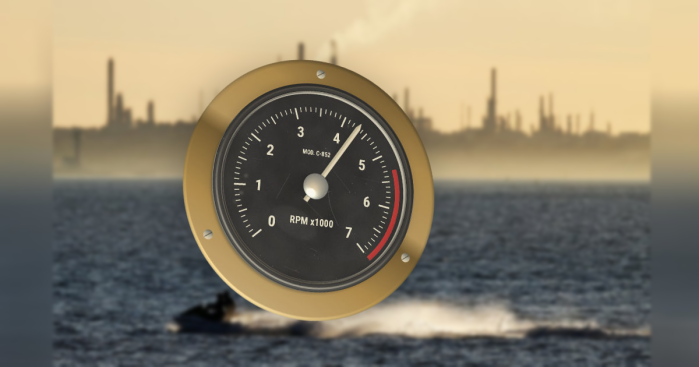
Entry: 4300 rpm
